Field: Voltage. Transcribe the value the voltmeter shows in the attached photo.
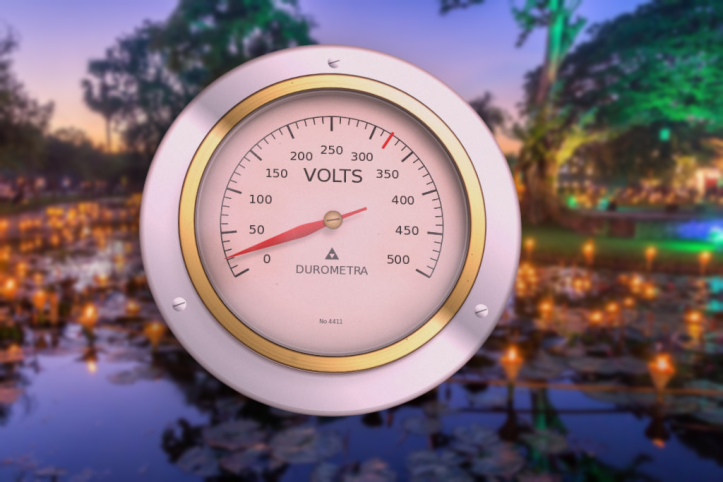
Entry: 20 V
